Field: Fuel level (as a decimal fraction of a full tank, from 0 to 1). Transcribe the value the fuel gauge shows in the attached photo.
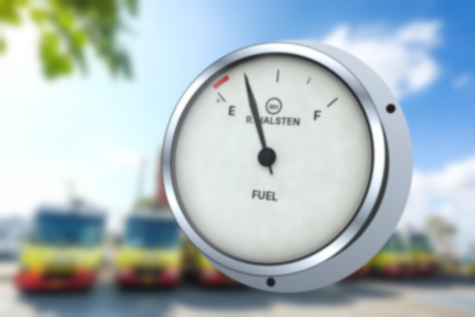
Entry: 0.25
